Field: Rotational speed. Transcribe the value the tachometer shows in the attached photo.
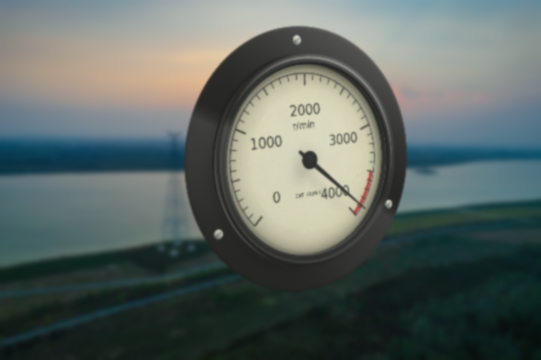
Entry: 3900 rpm
